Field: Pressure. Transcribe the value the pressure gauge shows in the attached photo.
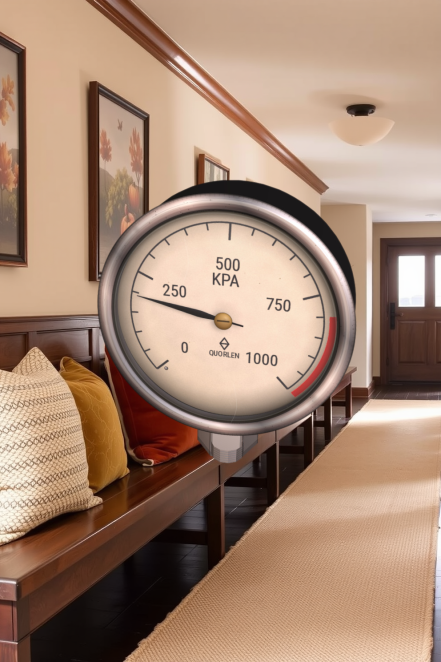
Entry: 200 kPa
